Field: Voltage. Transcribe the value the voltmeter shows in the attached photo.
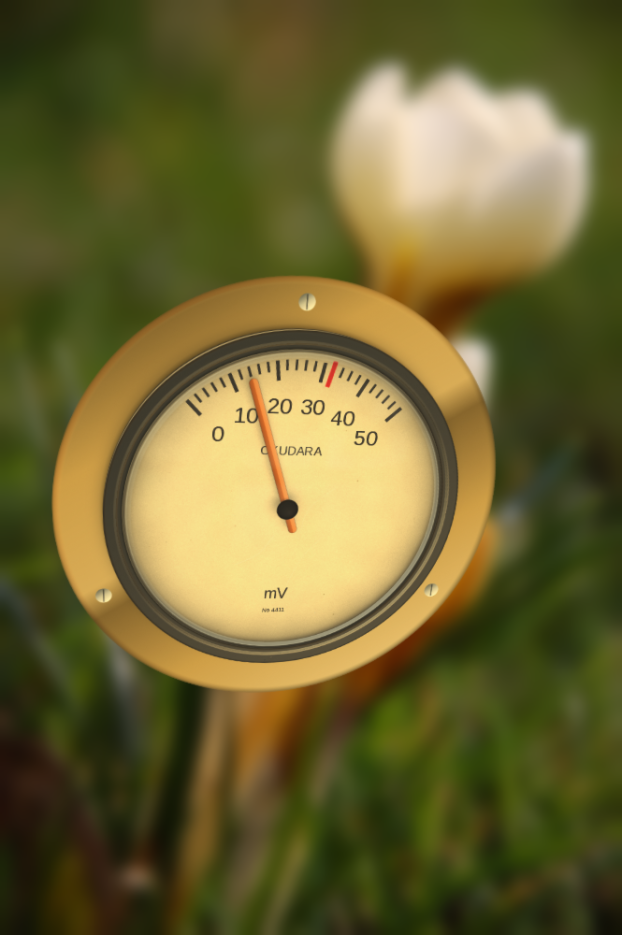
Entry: 14 mV
